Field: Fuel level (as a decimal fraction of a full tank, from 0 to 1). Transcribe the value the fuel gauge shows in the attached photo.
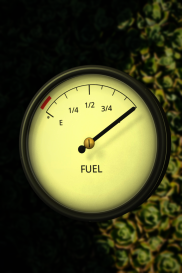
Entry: 1
